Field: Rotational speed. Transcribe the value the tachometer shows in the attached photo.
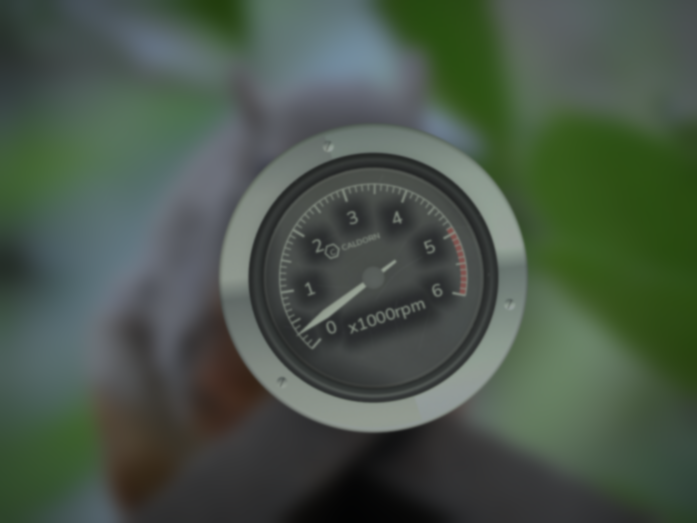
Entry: 300 rpm
